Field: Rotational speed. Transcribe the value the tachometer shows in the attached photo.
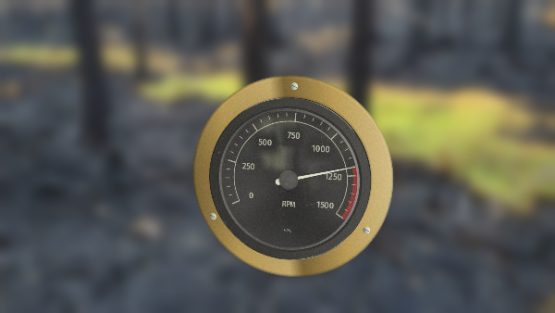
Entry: 1200 rpm
